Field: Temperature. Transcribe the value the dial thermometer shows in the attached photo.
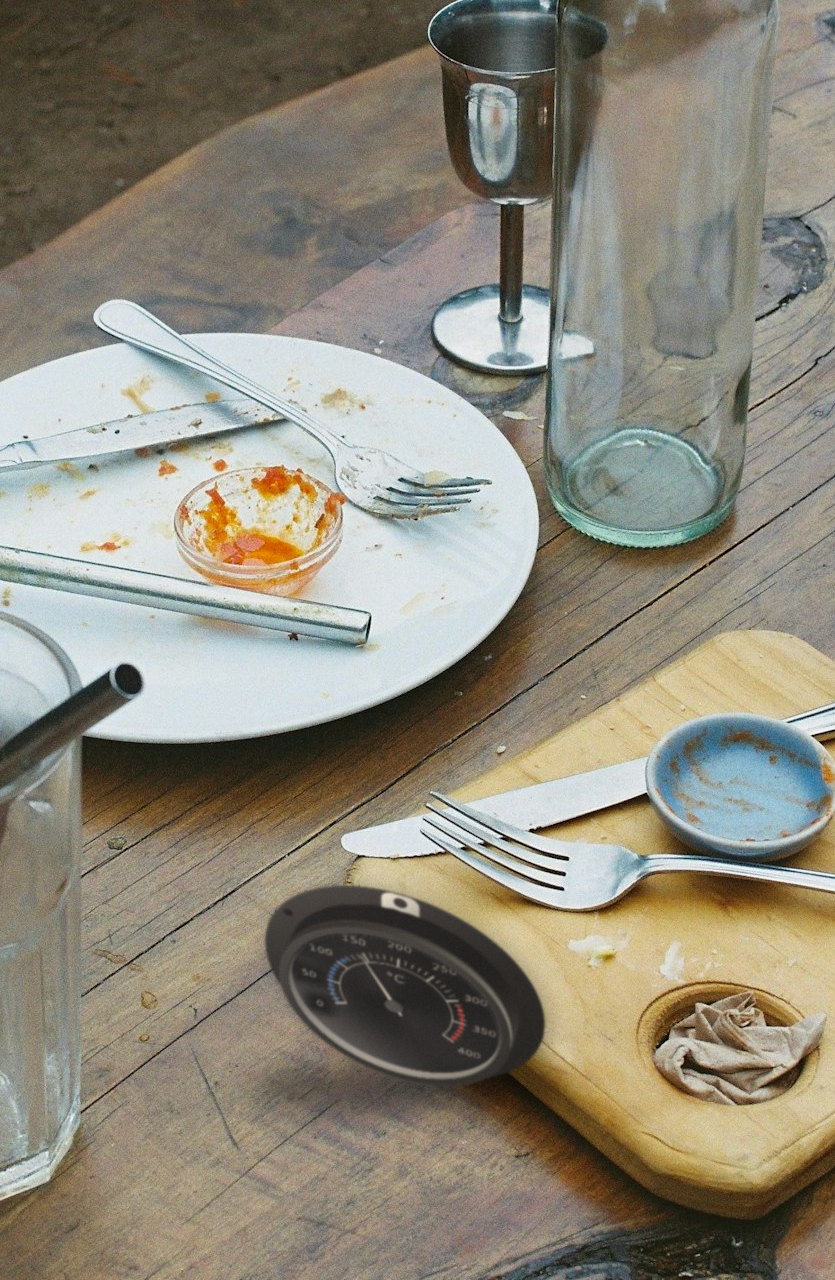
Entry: 150 °C
